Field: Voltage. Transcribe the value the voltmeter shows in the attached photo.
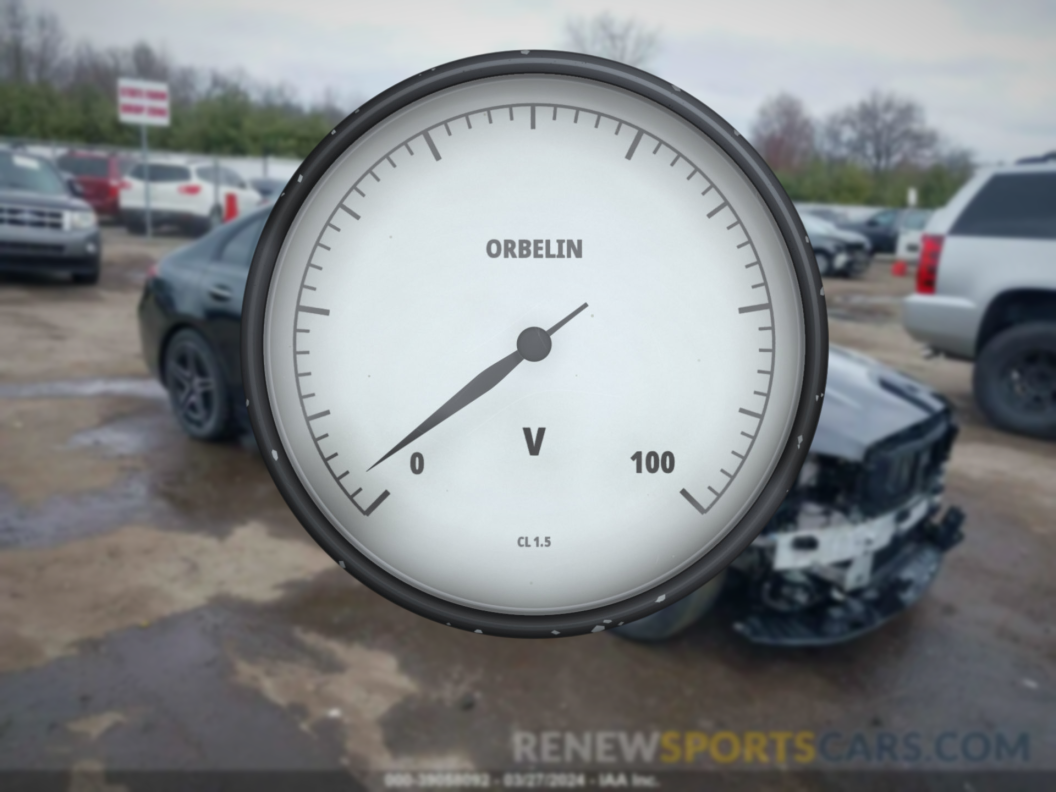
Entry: 3 V
